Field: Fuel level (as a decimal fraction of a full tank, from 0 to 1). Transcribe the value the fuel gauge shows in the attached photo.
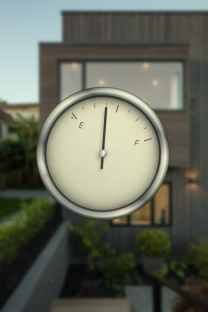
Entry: 0.375
